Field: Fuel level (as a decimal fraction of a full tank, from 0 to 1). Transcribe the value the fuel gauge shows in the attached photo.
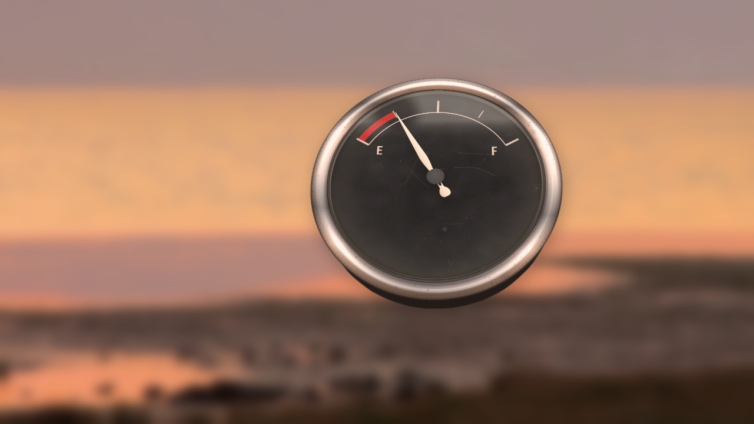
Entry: 0.25
